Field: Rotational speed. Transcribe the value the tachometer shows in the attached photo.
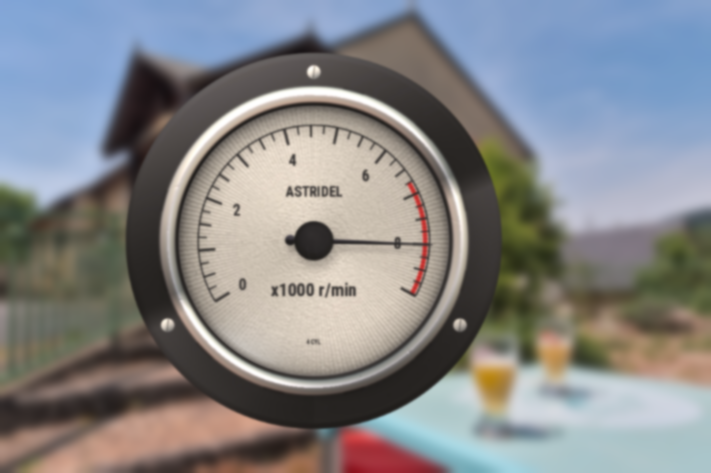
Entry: 8000 rpm
